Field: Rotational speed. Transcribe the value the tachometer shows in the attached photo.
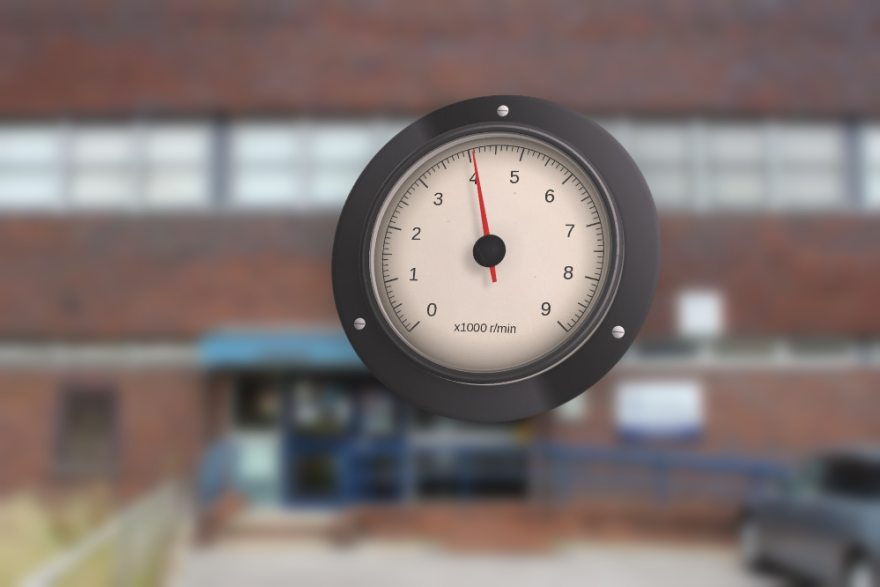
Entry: 4100 rpm
